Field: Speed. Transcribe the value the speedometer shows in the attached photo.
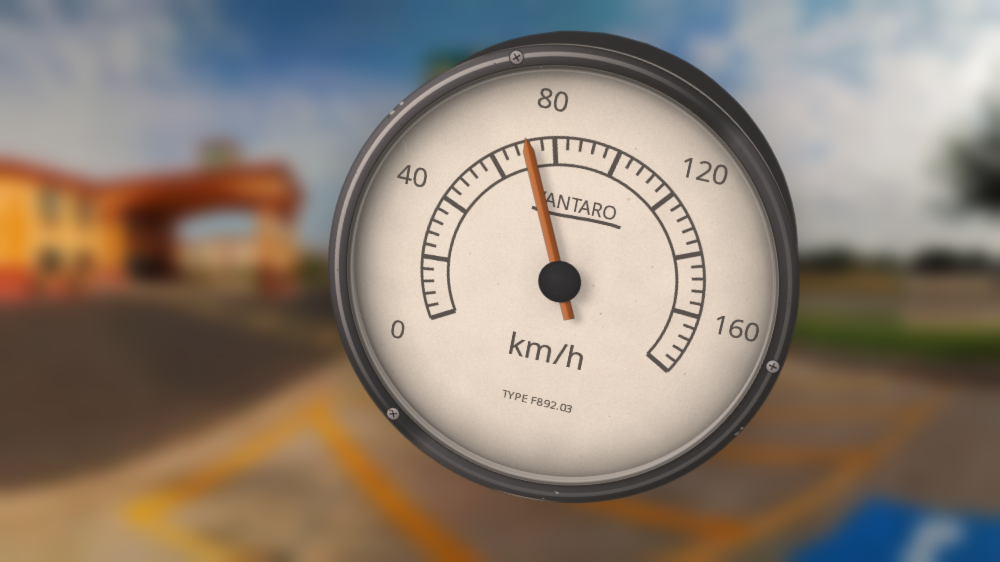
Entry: 72 km/h
